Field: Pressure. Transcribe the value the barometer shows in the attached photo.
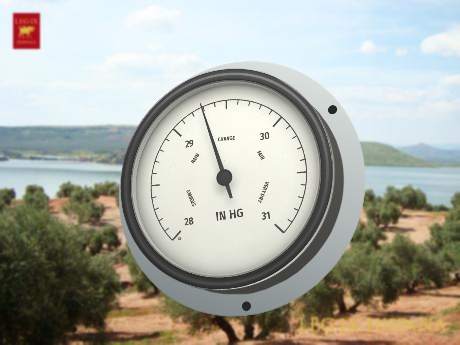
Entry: 29.3 inHg
